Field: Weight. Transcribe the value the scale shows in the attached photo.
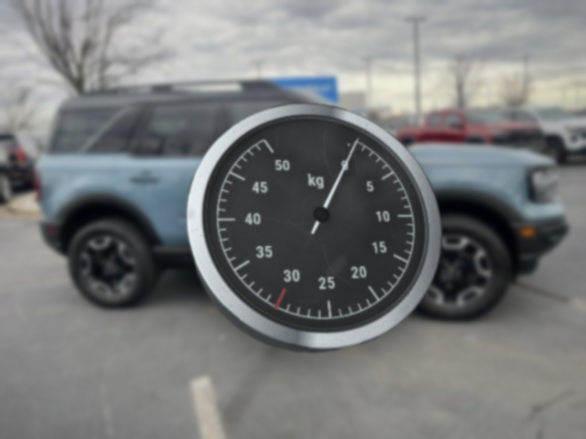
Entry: 0 kg
